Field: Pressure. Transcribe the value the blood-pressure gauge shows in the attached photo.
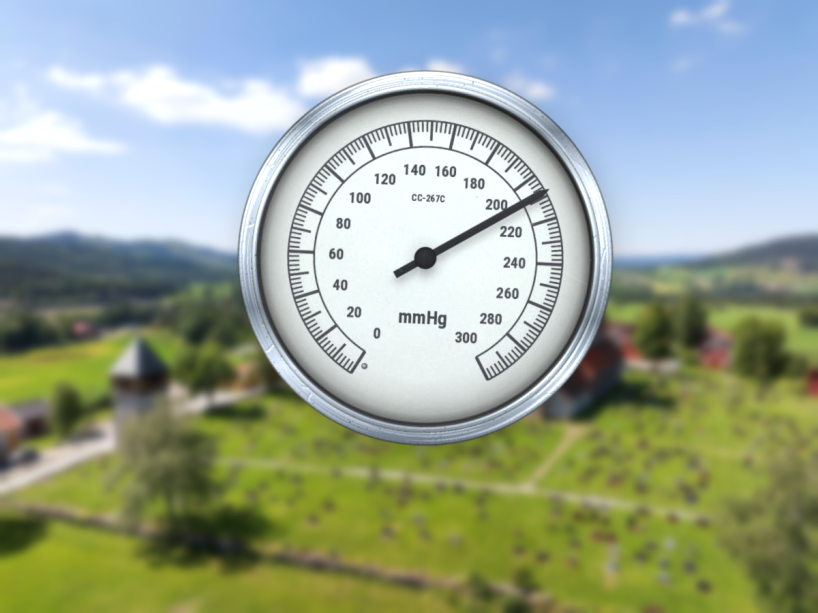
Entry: 208 mmHg
